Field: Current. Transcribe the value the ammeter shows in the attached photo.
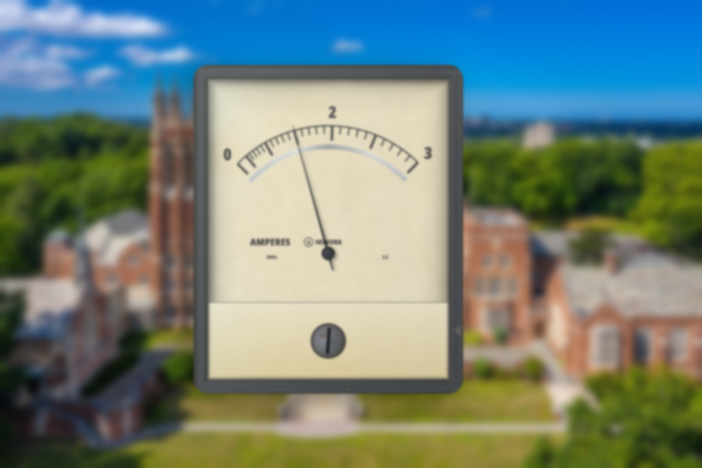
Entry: 1.5 A
